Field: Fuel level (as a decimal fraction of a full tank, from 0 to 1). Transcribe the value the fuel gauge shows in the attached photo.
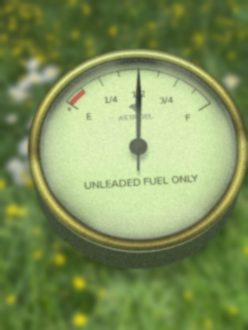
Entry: 0.5
